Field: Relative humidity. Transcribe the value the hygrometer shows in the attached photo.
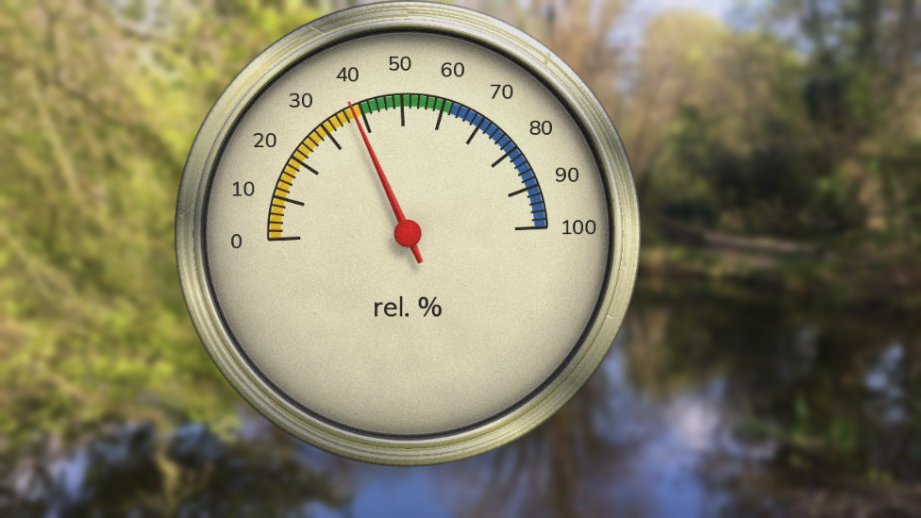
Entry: 38 %
